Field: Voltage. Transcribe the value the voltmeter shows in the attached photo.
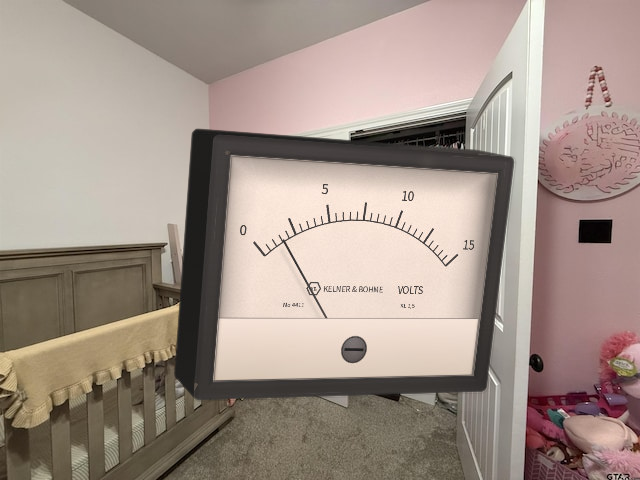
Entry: 1.5 V
